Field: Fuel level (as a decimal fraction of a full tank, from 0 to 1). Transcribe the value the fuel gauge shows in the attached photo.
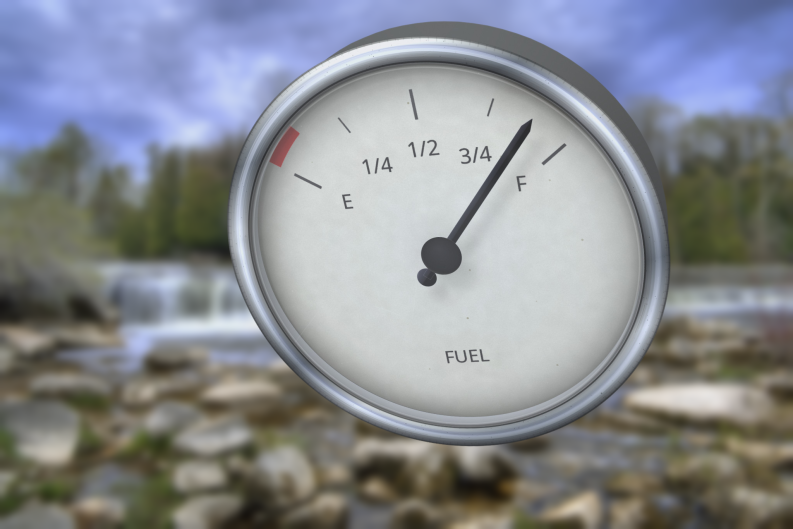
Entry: 0.875
